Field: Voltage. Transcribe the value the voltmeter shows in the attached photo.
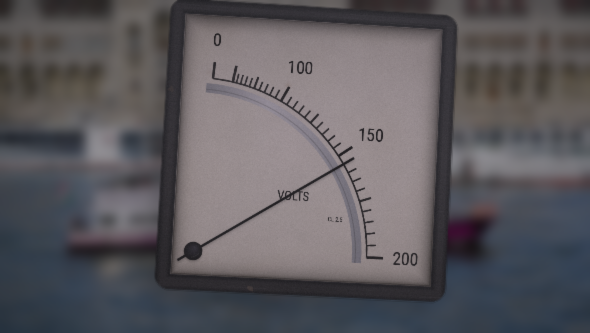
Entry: 155 V
